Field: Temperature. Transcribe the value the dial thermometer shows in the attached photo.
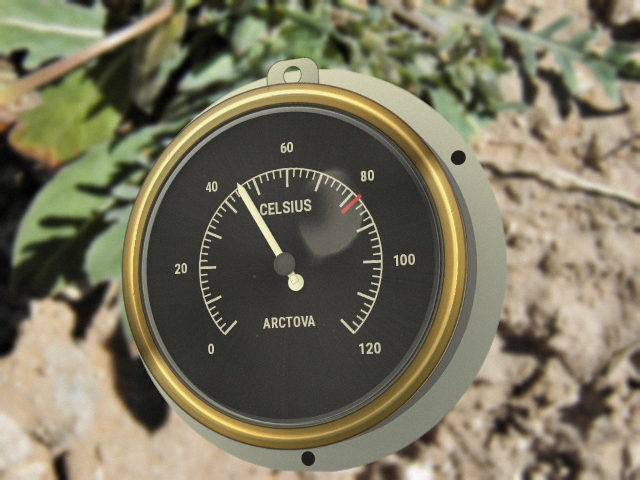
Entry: 46 °C
